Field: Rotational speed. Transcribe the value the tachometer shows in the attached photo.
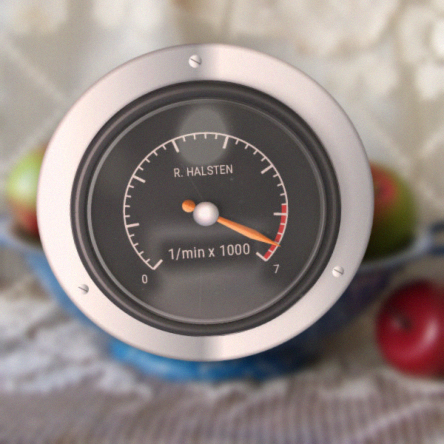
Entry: 6600 rpm
